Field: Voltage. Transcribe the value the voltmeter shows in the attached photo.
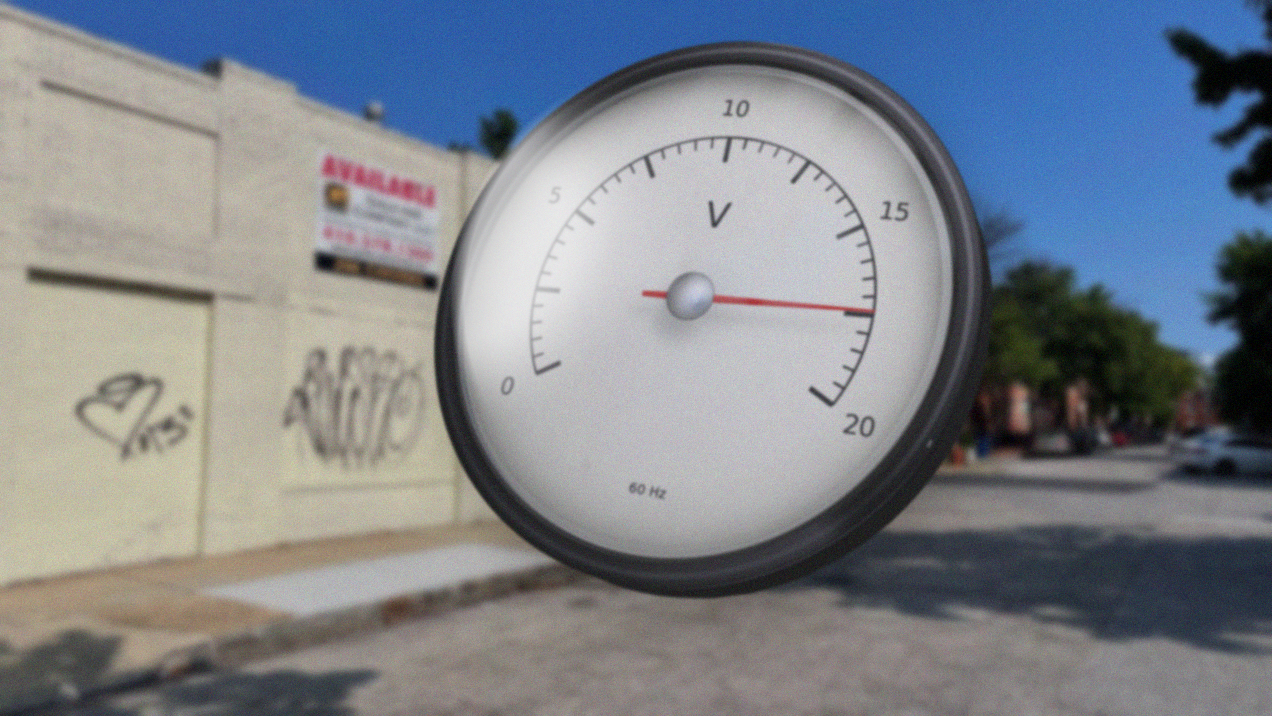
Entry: 17.5 V
